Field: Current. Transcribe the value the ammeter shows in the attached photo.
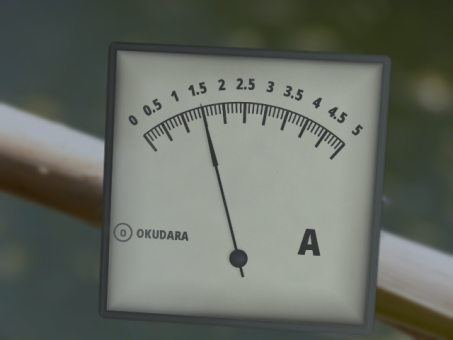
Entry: 1.5 A
